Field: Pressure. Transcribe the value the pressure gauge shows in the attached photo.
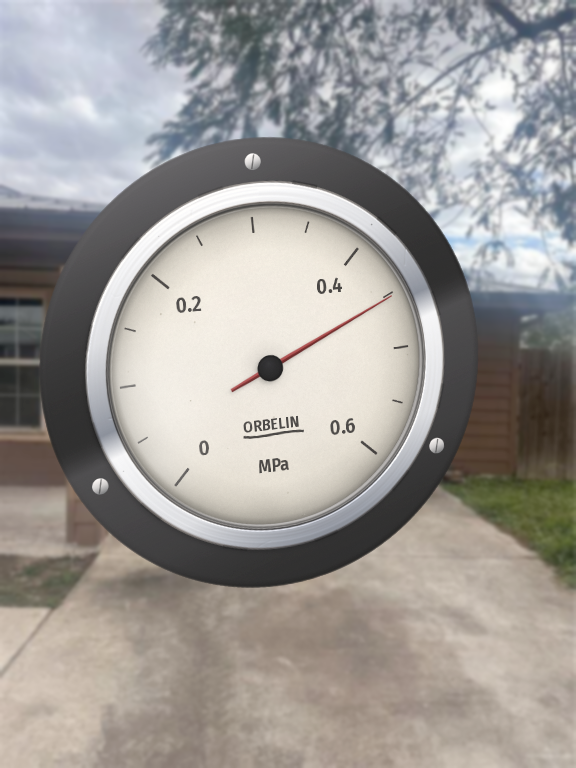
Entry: 0.45 MPa
